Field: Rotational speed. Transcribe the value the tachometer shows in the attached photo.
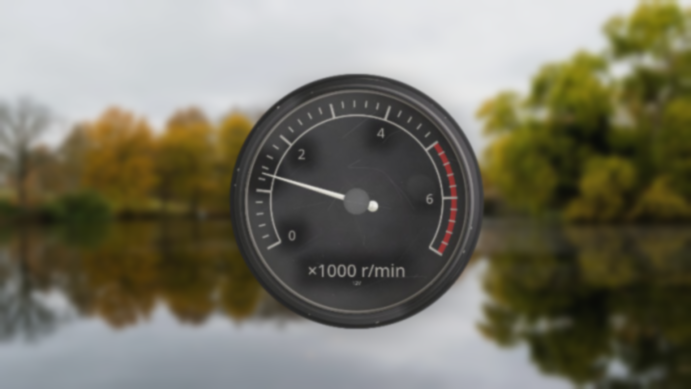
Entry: 1300 rpm
